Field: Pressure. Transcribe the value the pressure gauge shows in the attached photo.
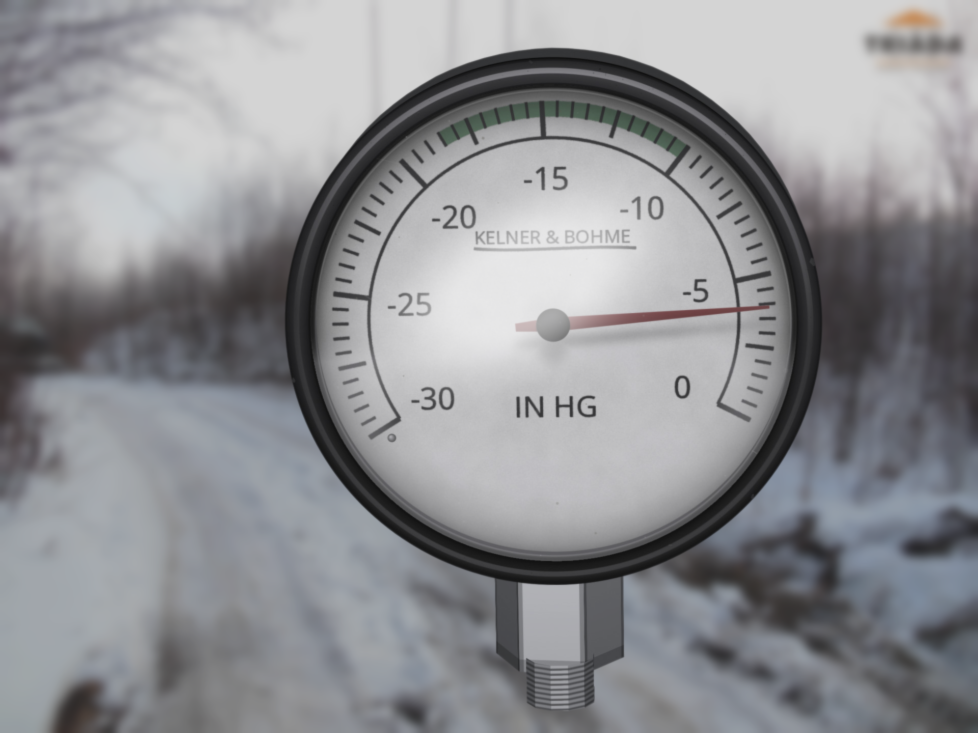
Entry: -4 inHg
